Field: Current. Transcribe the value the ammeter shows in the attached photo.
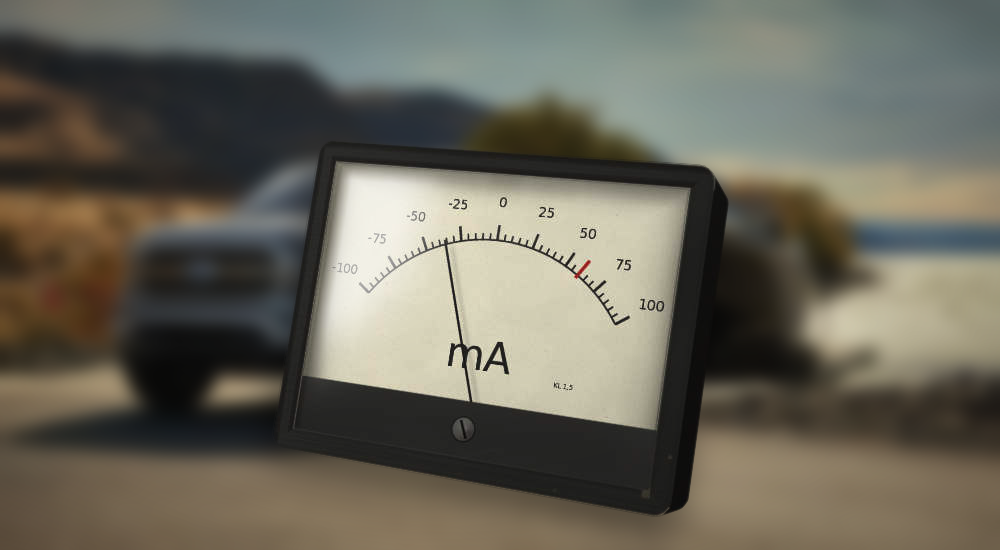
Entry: -35 mA
